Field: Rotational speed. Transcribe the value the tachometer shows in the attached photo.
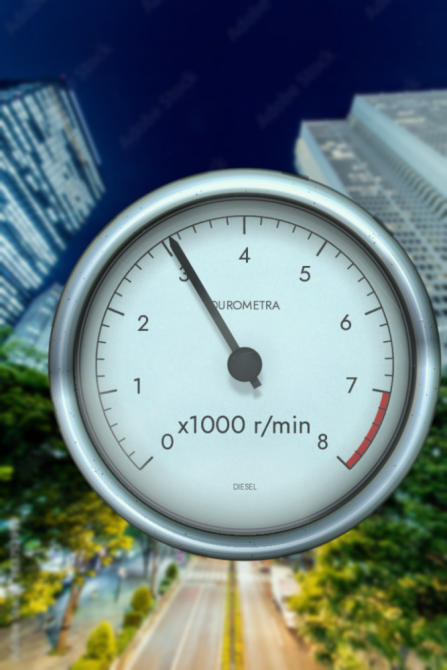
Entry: 3100 rpm
